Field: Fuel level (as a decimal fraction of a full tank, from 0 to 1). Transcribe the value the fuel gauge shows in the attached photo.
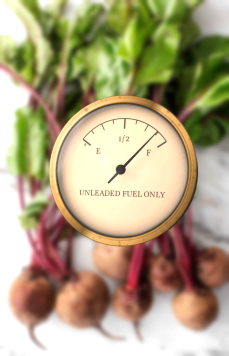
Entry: 0.875
